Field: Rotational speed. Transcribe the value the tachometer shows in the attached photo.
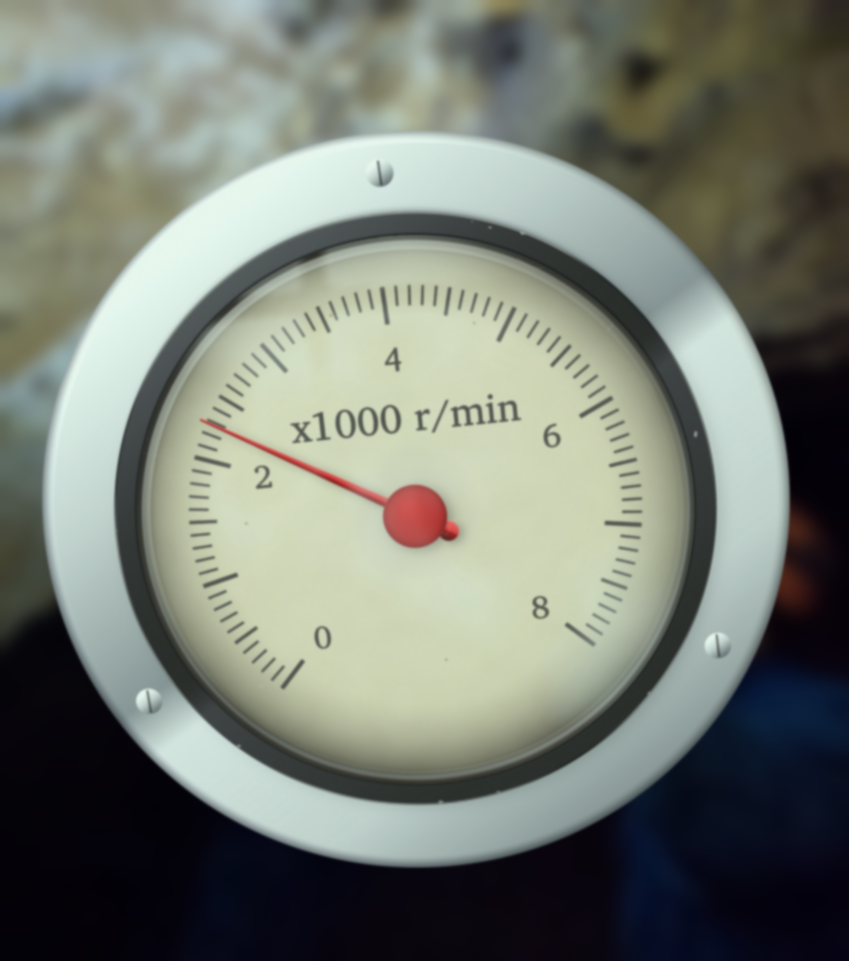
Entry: 2300 rpm
